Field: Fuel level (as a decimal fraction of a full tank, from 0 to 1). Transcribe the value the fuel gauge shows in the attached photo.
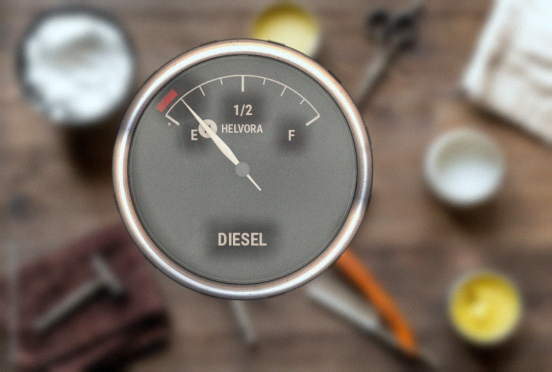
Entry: 0.125
